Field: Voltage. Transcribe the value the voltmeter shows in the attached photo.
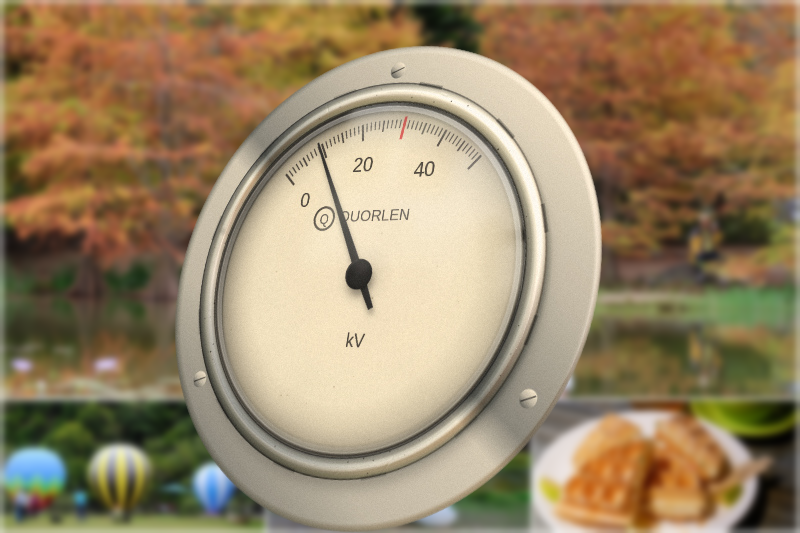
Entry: 10 kV
